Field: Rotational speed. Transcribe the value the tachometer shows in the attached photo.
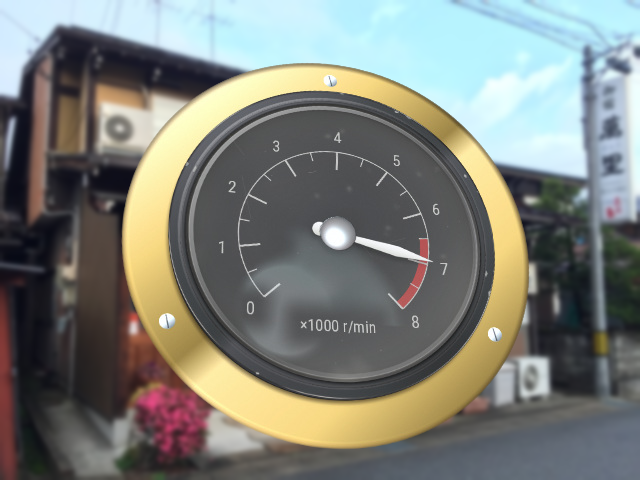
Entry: 7000 rpm
